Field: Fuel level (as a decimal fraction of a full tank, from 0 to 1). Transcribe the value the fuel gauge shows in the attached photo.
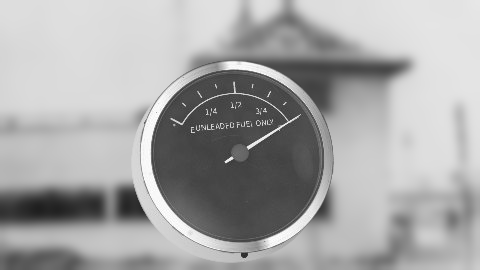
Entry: 1
